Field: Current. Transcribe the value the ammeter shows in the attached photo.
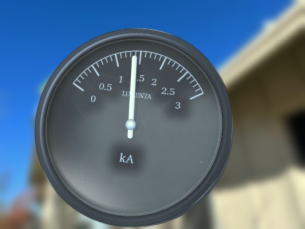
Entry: 1.4 kA
